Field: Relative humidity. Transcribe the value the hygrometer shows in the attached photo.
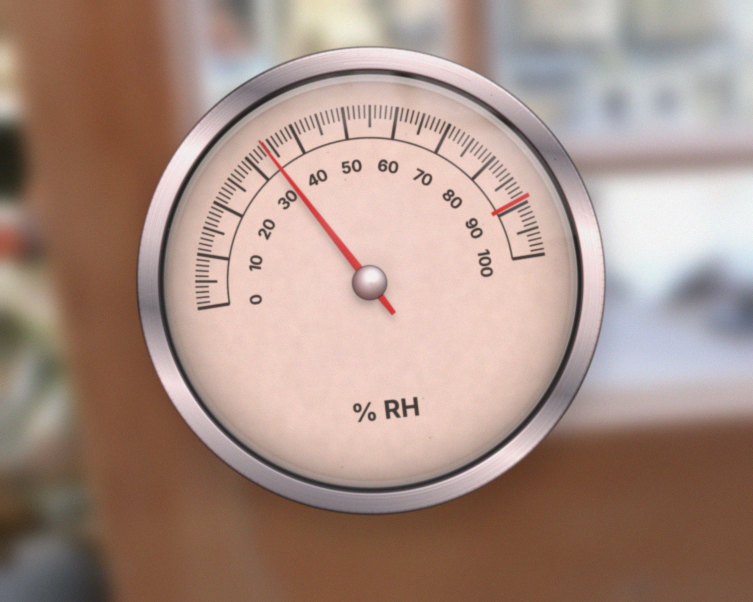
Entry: 34 %
